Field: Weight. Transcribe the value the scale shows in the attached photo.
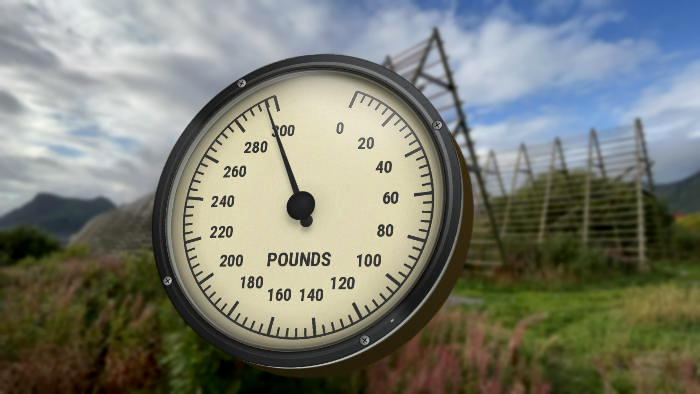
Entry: 296 lb
